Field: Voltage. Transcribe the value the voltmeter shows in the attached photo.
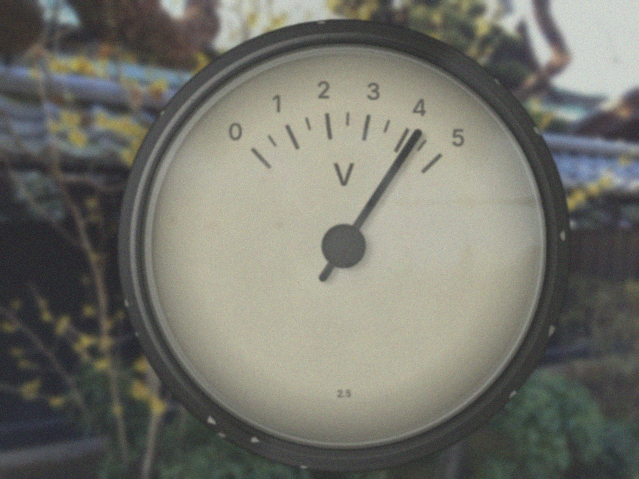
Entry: 4.25 V
